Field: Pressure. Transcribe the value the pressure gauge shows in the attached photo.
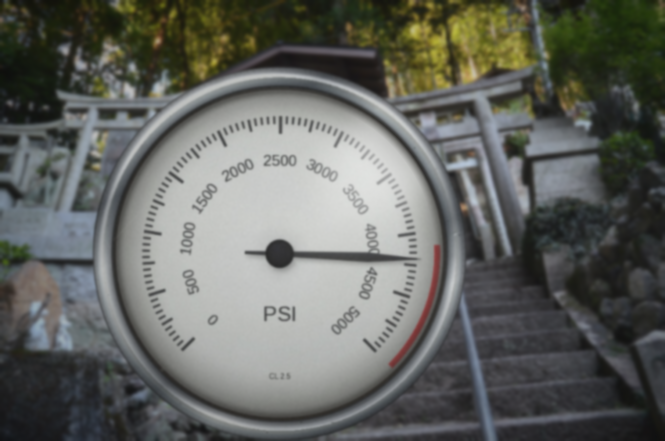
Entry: 4200 psi
